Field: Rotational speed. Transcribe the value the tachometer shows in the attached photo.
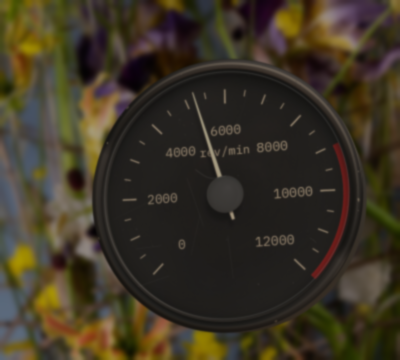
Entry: 5250 rpm
